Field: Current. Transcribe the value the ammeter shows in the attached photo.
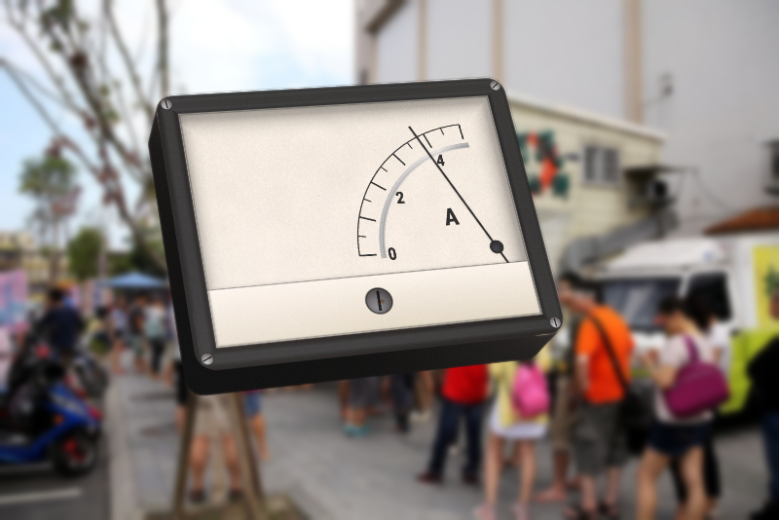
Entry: 3.75 A
